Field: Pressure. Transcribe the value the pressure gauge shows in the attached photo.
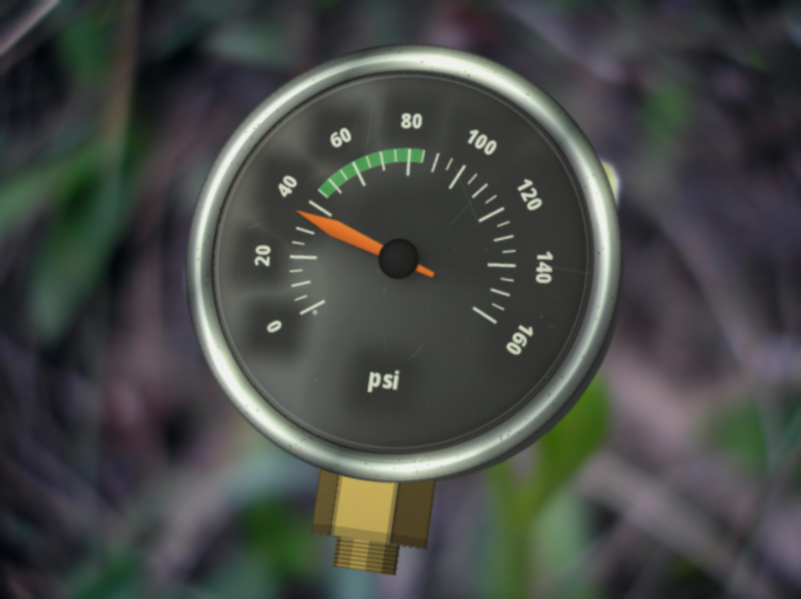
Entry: 35 psi
